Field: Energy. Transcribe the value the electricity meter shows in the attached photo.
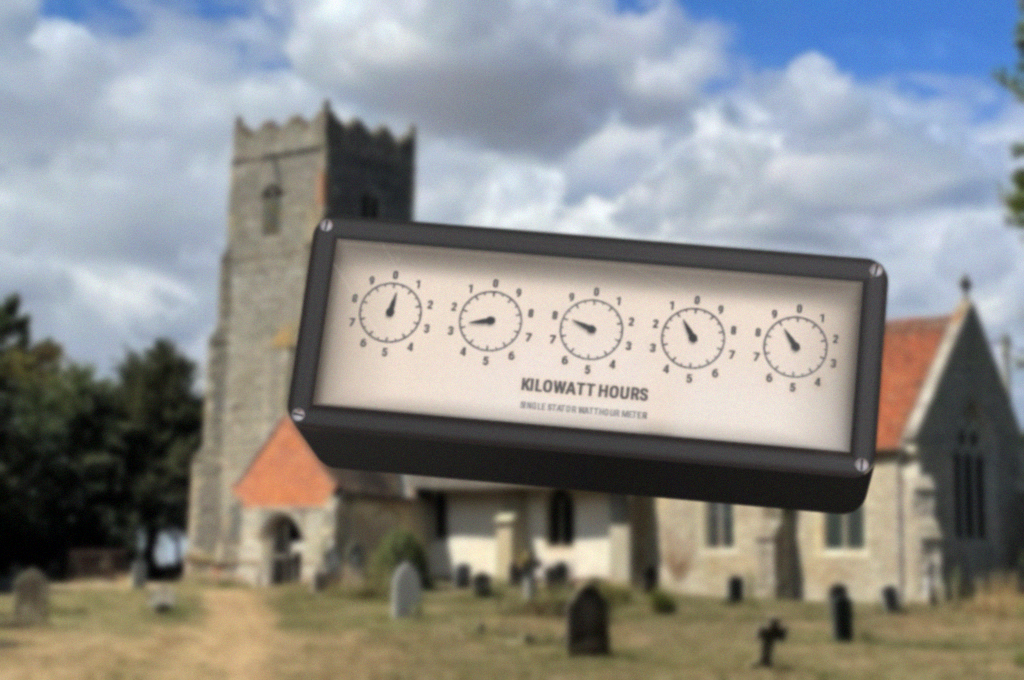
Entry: 2809 kWh
